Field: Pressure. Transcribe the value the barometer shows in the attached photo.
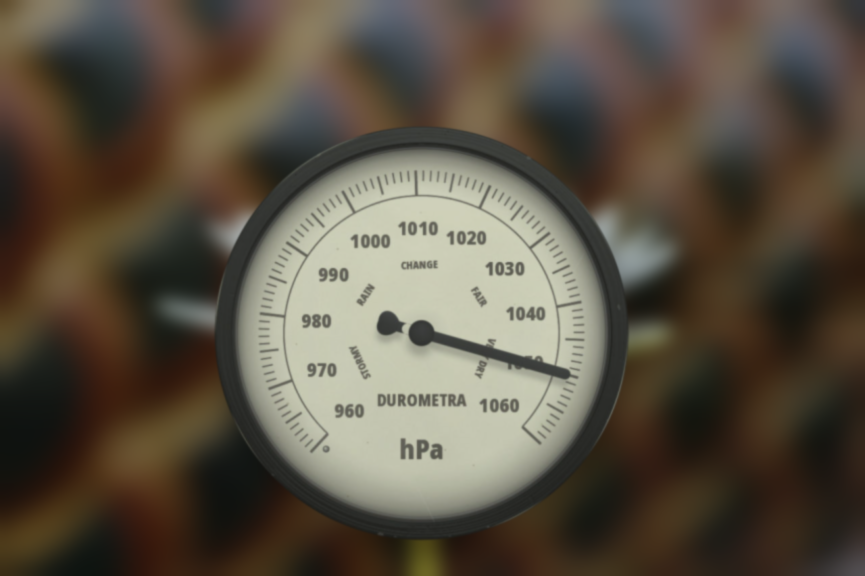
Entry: 1050 hPa
